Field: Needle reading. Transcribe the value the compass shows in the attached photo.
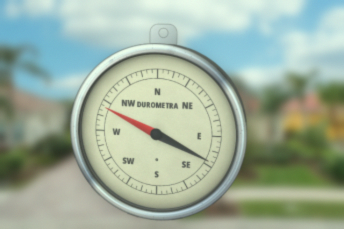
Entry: 295 °
